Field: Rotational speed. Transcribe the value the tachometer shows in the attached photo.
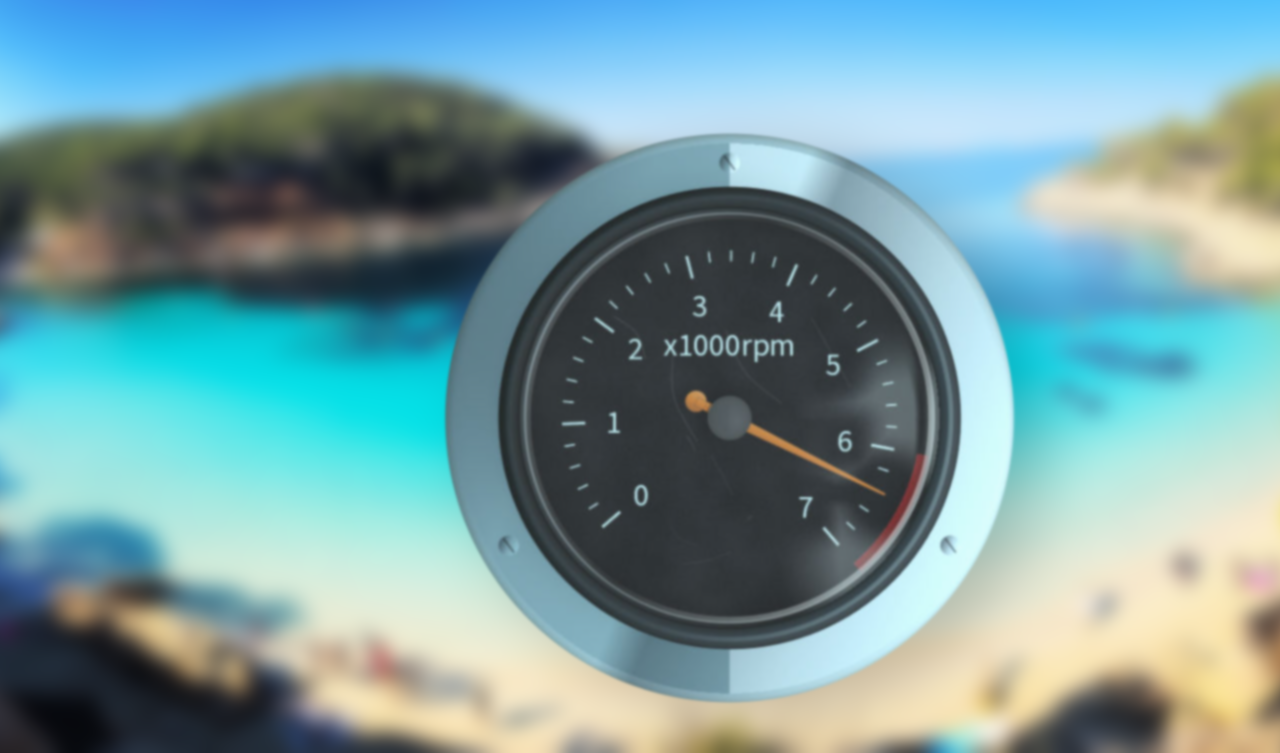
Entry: 6400 rpm
